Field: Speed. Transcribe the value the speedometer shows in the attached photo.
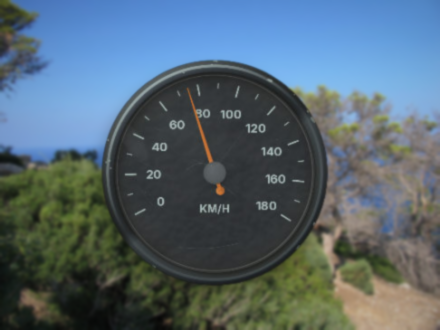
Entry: 75 km/h
